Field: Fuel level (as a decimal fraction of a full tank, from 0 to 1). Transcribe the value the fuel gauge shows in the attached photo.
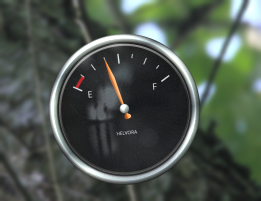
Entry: 0.375
